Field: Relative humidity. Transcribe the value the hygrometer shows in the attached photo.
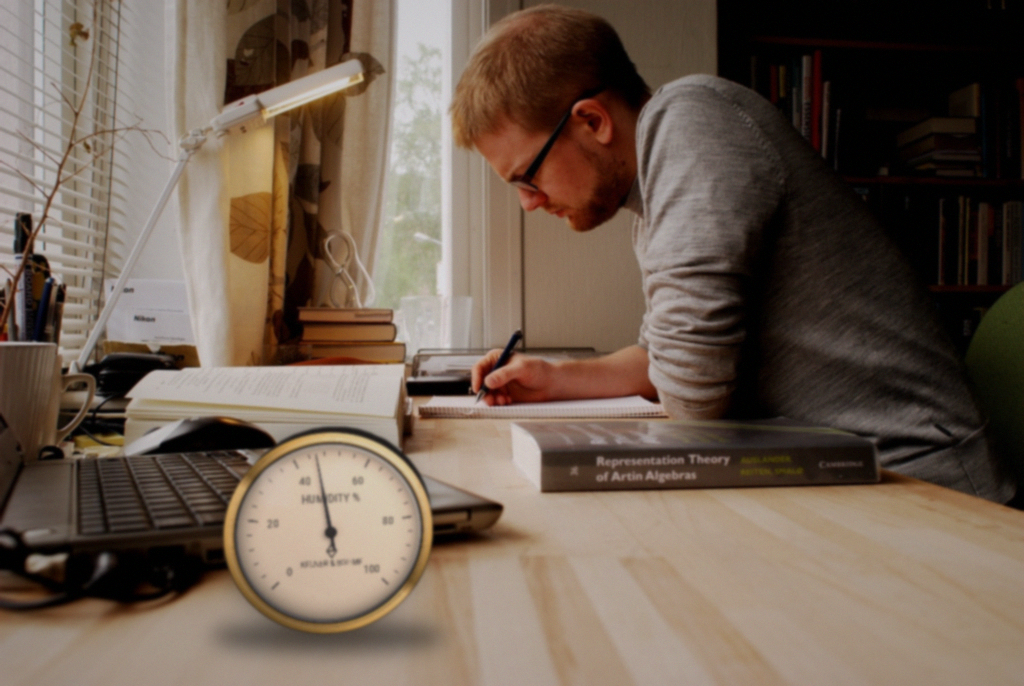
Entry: 46 %
